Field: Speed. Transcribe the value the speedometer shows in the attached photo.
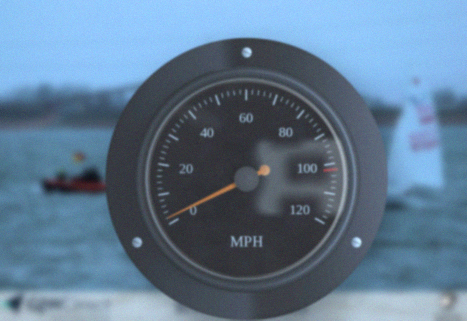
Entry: 2 mph
